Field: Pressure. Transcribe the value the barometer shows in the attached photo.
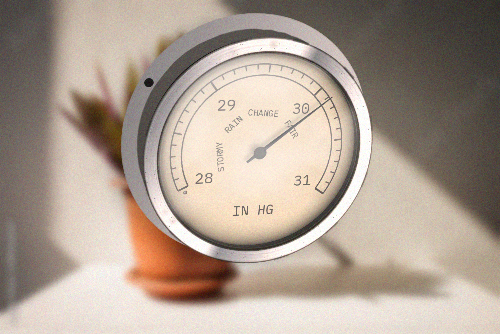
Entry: 30.1 inHg
